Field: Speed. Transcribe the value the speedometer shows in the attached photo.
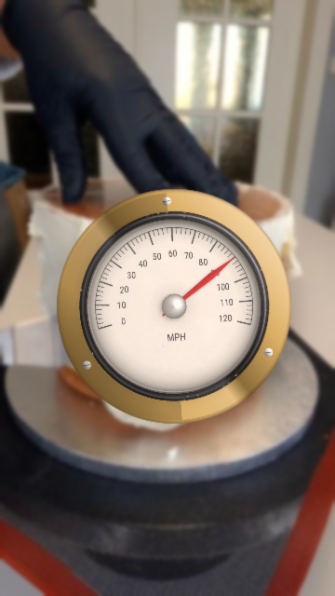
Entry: 90 mph
